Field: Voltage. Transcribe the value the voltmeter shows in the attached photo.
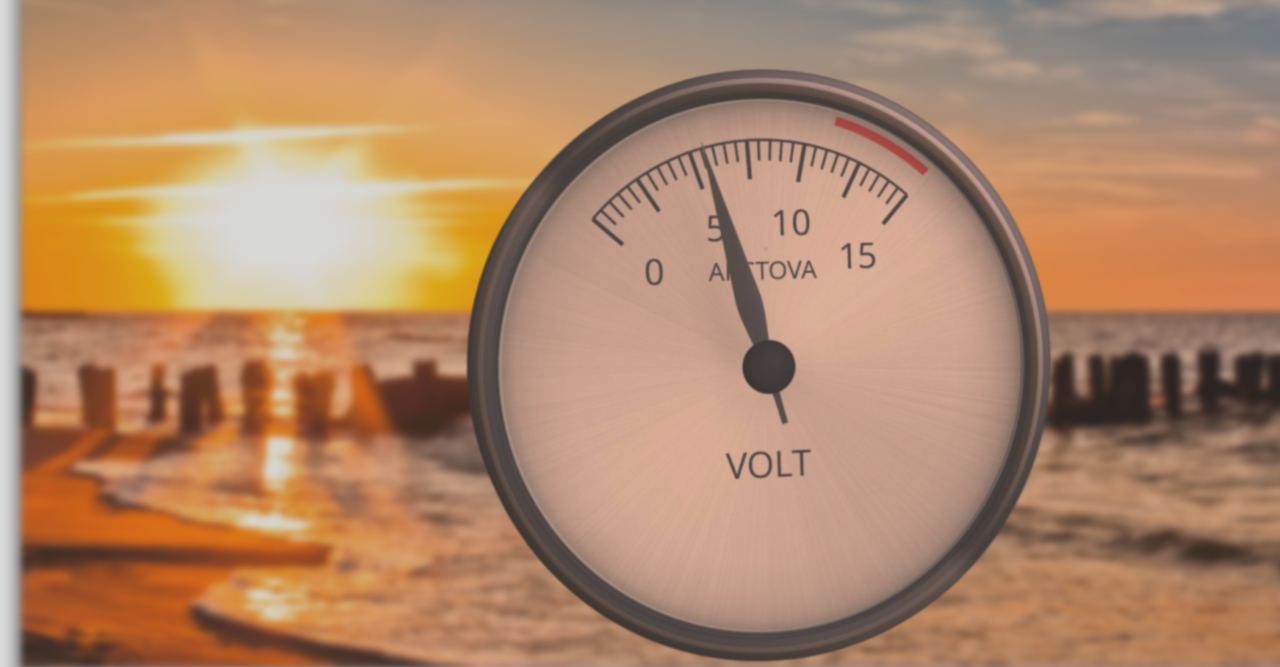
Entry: 5.5 V
